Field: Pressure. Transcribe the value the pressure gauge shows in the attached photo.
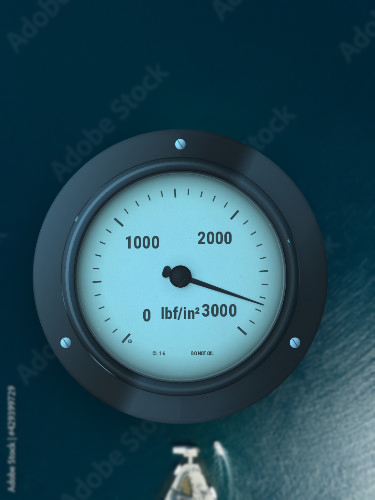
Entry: 2750 psi
